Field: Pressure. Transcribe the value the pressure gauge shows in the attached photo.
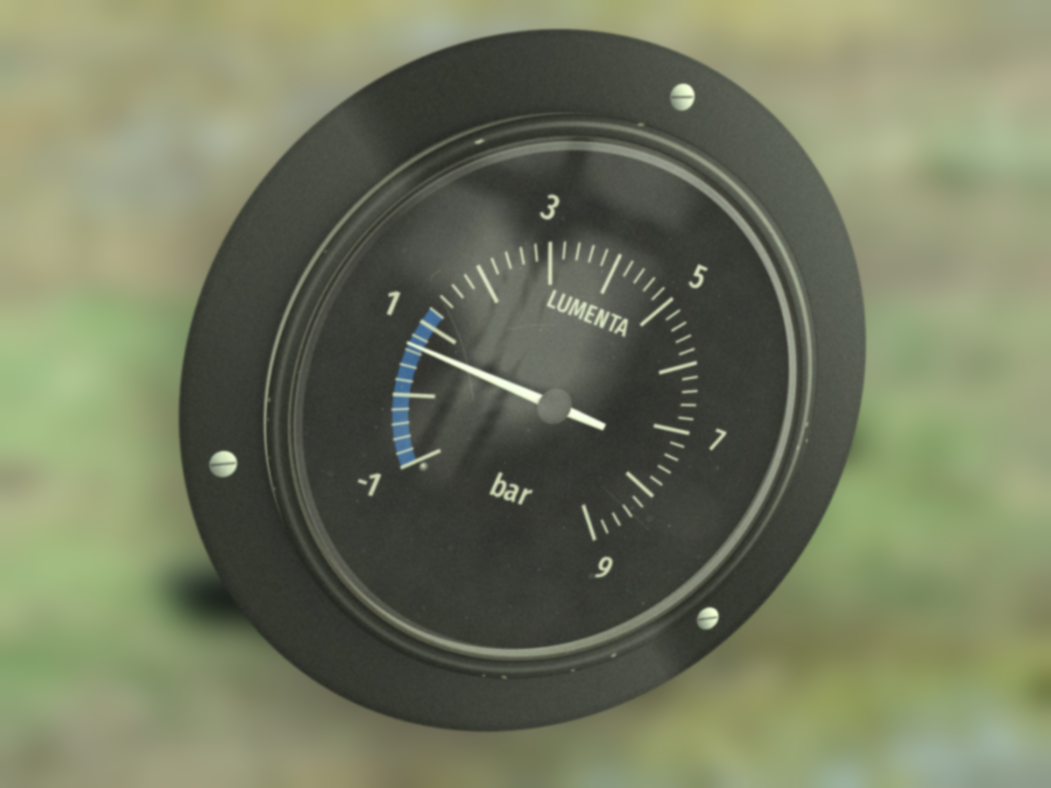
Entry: 0.7 bar
